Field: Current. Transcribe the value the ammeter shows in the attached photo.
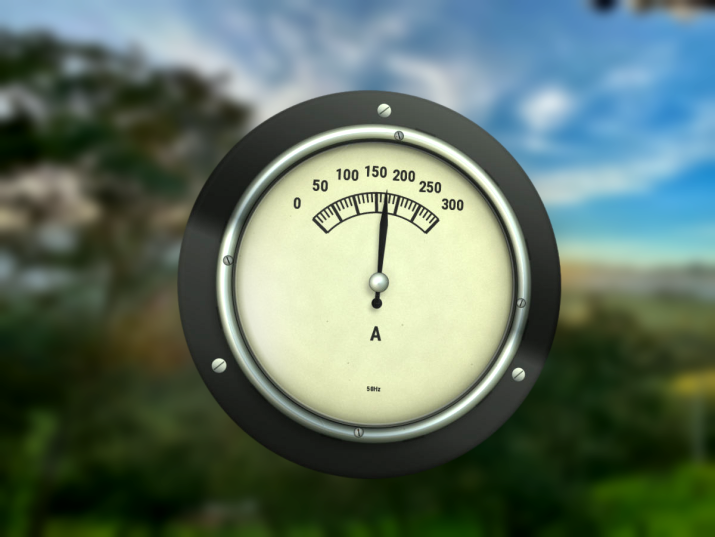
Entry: 170 A
